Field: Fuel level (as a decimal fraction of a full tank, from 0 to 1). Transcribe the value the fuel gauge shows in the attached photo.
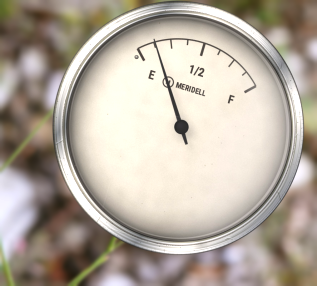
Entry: 0.125
